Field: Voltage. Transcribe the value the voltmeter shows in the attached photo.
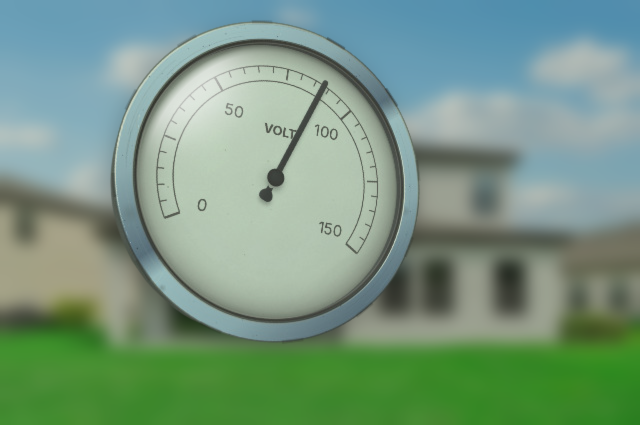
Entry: 87.5 V
